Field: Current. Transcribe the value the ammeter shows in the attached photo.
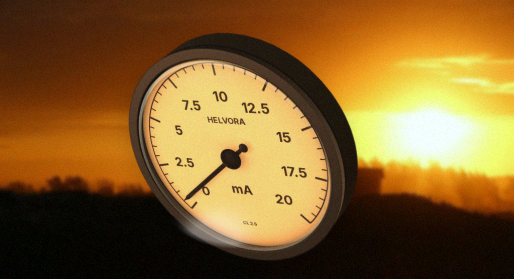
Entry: 0.5 mA
